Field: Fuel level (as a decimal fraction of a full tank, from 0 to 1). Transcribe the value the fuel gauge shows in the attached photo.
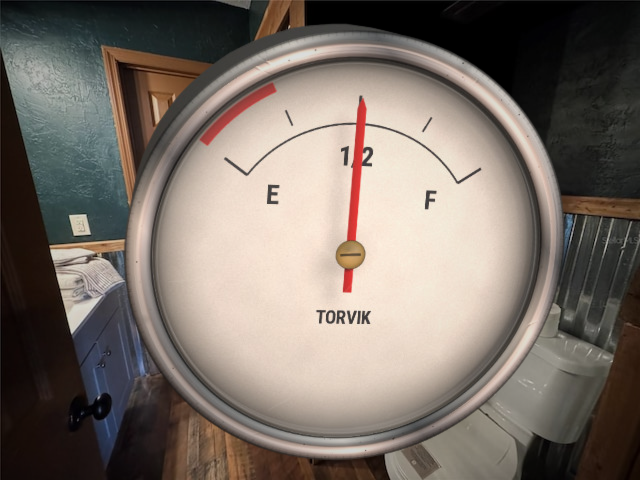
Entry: 0.5
